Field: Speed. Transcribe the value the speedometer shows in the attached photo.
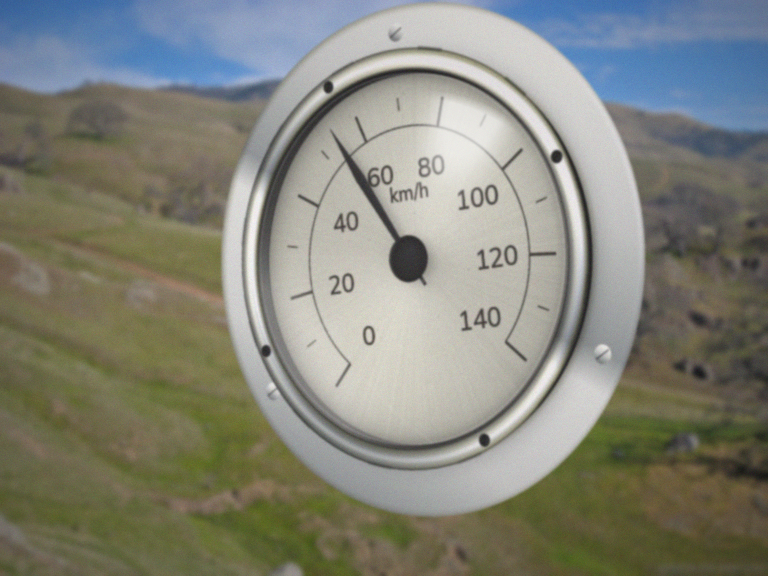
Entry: 55 km/h
